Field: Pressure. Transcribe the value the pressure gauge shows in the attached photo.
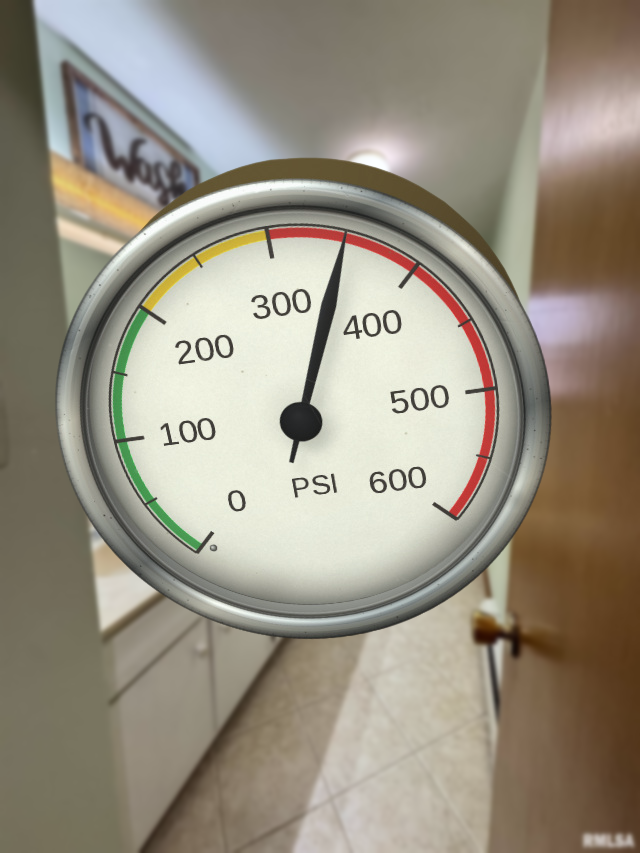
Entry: 350 psi
